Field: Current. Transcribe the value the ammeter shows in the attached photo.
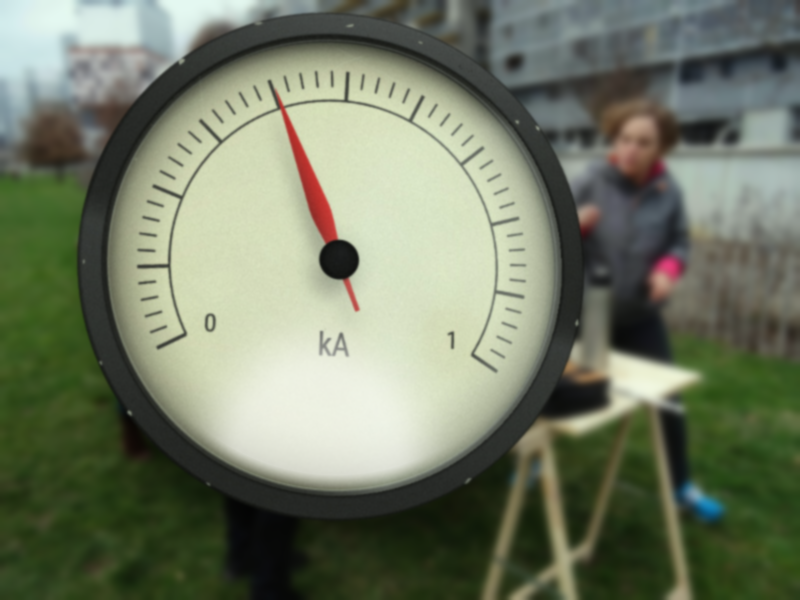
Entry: 0.4 kA
